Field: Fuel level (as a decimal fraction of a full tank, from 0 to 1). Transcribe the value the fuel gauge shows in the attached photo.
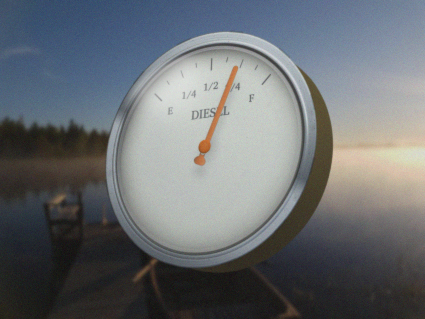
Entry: 0.75
